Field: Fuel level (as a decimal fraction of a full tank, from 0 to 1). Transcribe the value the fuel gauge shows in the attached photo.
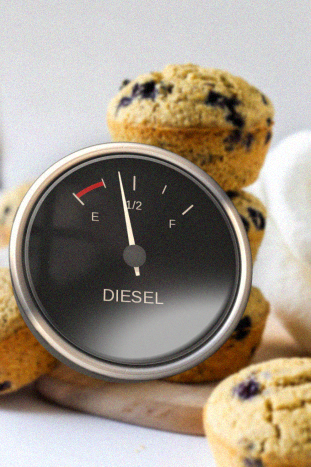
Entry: 0.375
